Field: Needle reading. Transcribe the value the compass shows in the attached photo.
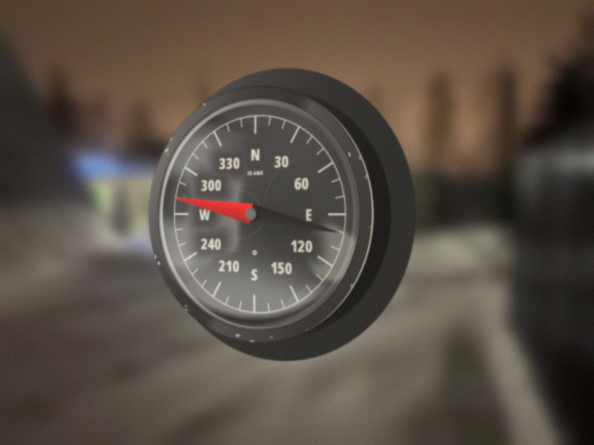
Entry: 280 °
